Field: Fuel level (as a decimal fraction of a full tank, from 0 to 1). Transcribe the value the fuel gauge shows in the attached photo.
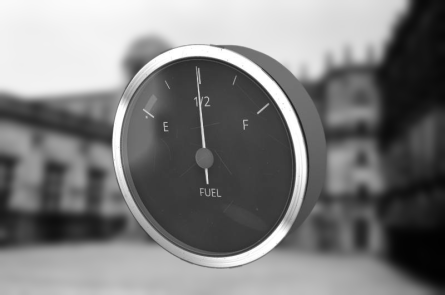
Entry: 0.5
